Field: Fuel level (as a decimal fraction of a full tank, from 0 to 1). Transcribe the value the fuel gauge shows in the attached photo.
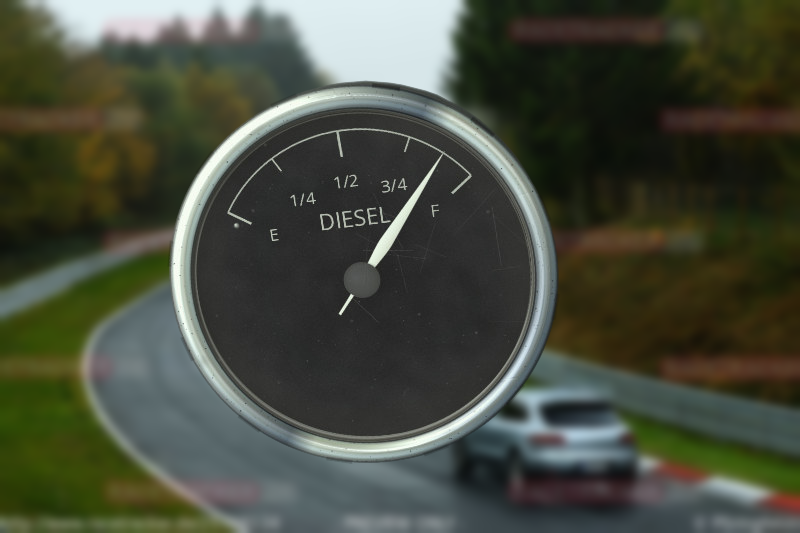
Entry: 0.875
